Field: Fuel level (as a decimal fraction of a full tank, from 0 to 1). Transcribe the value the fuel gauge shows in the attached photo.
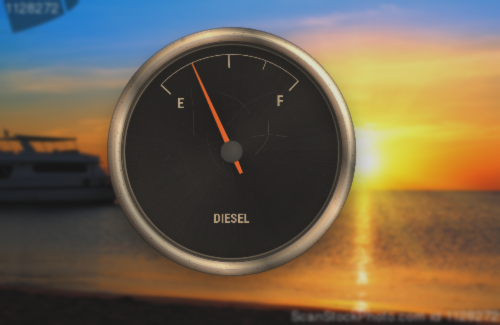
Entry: 0.25
